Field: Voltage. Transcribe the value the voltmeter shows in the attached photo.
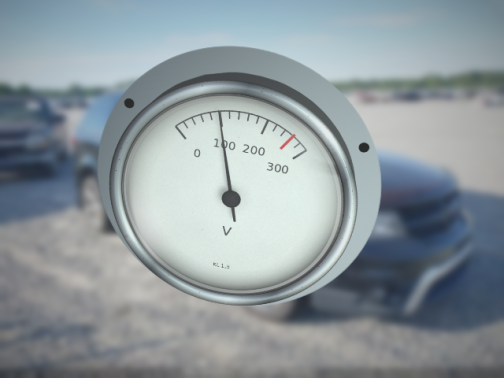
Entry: 100 V
